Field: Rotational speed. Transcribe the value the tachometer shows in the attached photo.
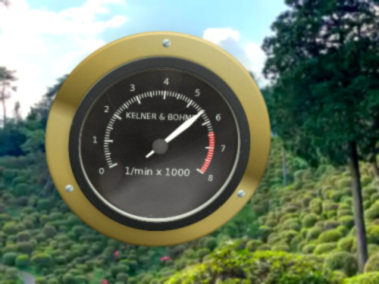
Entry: 5500 rpm
